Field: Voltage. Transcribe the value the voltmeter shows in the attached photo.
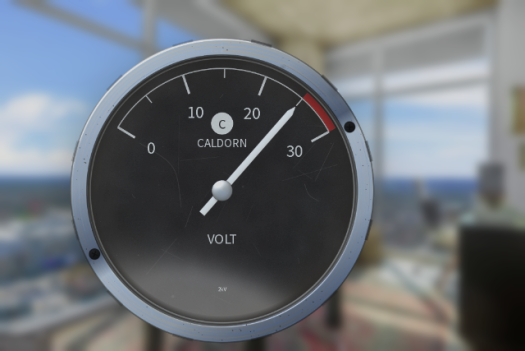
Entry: 25 V
